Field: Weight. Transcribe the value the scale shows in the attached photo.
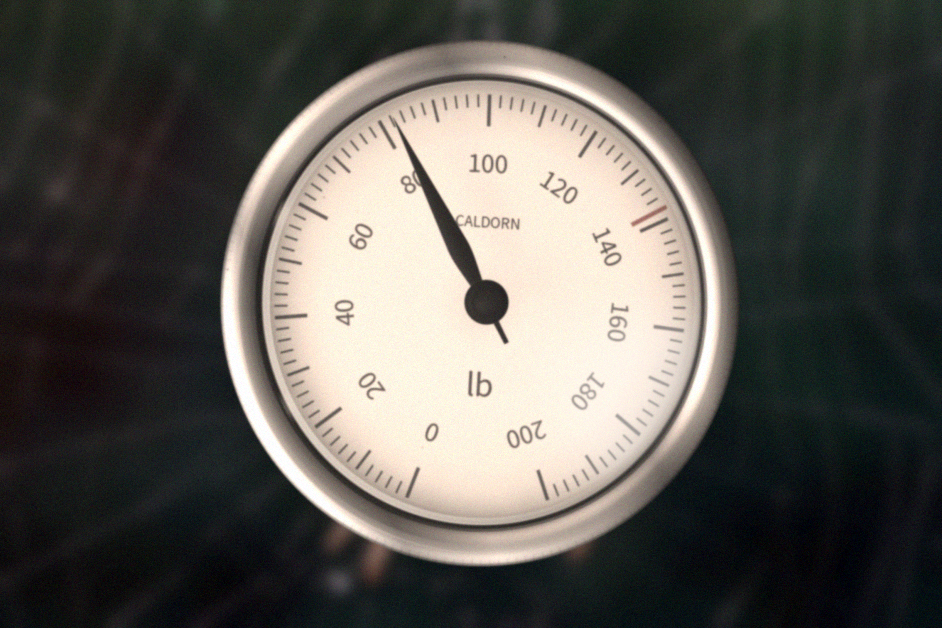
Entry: 82 lb
